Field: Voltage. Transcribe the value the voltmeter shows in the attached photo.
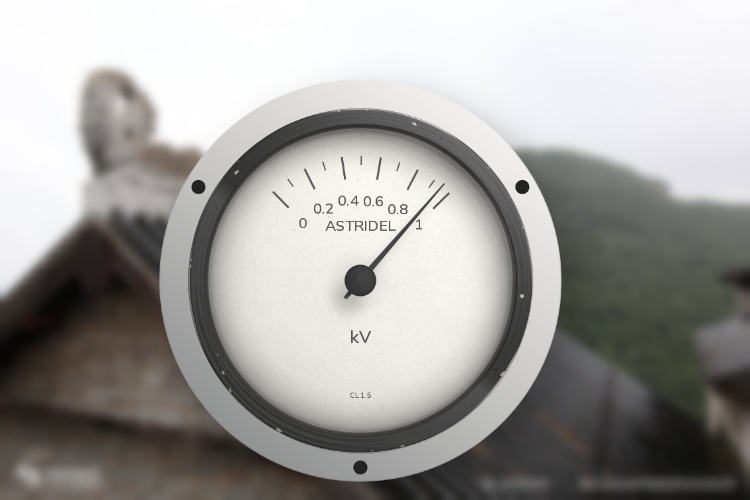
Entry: 0.95 kV
